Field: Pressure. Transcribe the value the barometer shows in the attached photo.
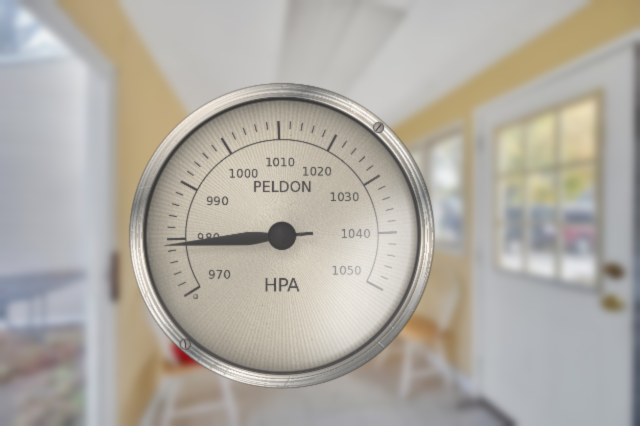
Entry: 979 hPa
